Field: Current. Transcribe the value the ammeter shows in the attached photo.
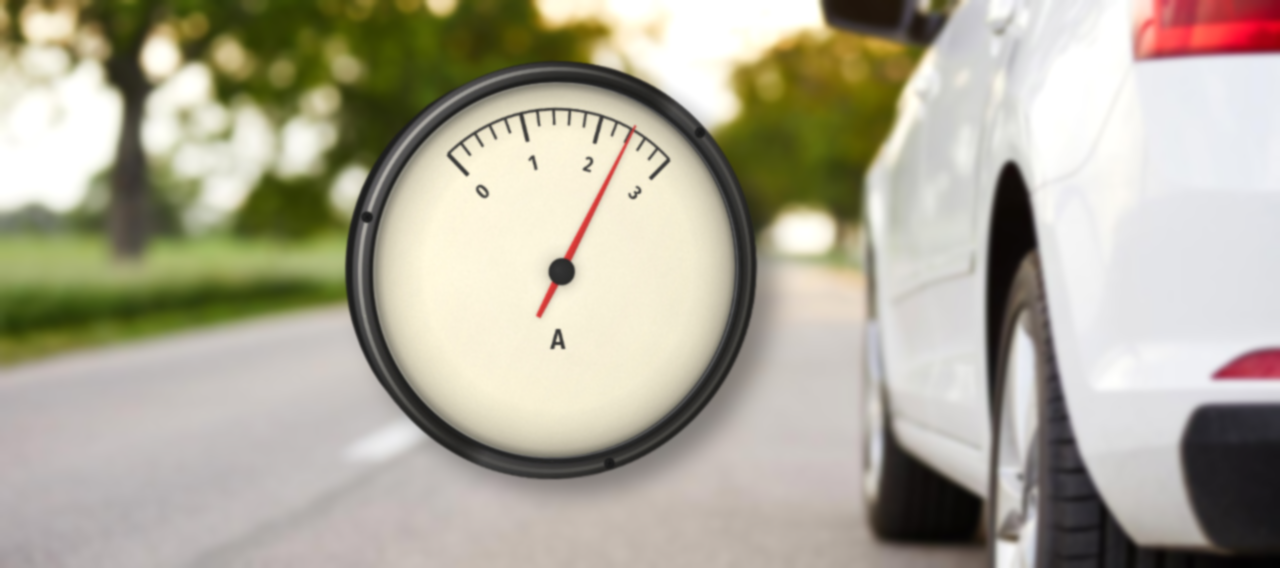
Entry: 2.4 A
